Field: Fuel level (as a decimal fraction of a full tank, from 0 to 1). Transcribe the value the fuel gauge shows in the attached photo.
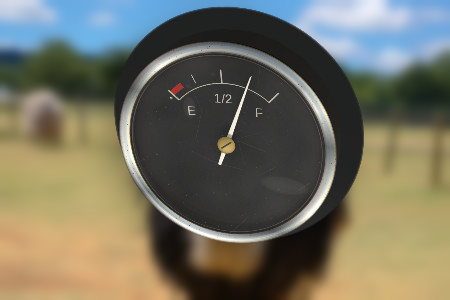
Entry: 0.75
